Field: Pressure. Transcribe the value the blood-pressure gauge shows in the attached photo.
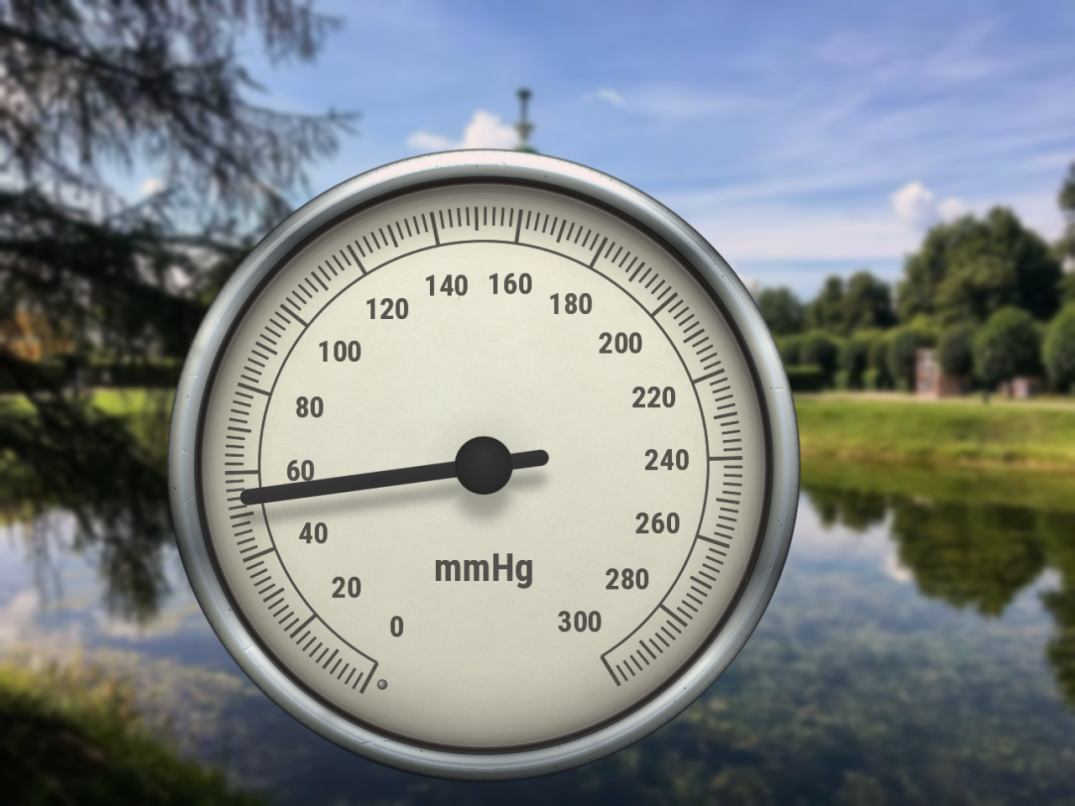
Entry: 54 mmHg
